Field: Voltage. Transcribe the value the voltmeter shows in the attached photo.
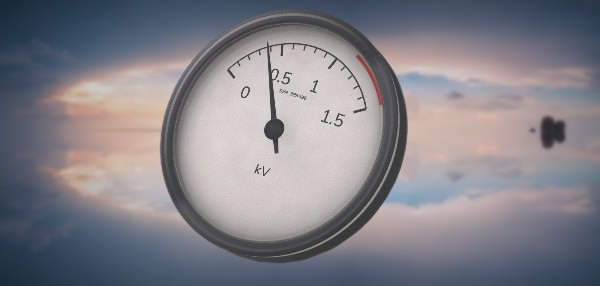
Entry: 0.4 kV
